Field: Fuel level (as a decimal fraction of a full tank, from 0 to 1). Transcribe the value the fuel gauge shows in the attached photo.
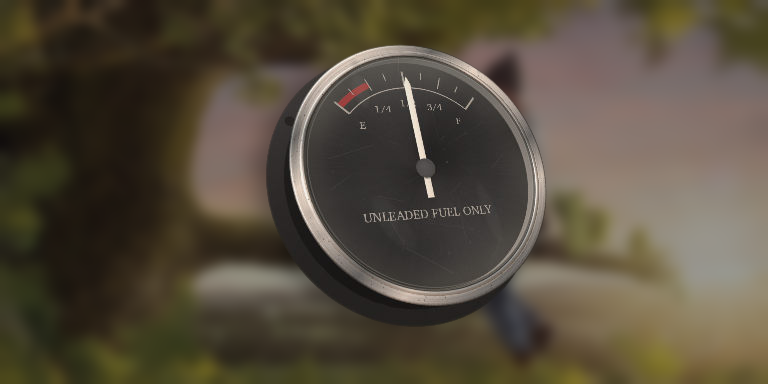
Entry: 0.5
